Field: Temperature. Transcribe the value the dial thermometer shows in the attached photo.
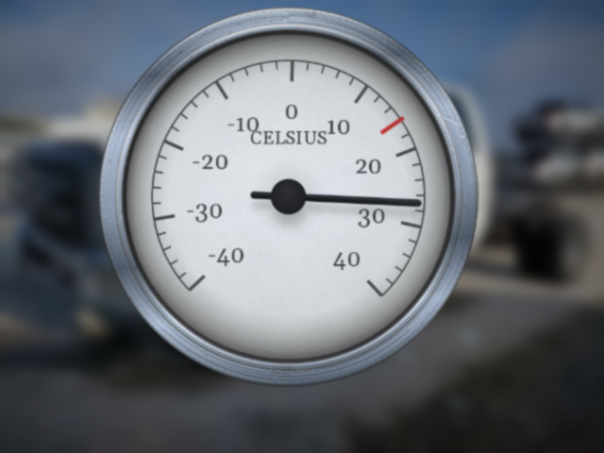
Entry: 27 °C
